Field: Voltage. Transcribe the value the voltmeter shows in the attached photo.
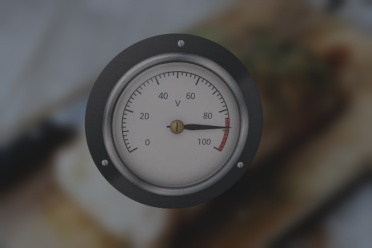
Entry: 88 V
